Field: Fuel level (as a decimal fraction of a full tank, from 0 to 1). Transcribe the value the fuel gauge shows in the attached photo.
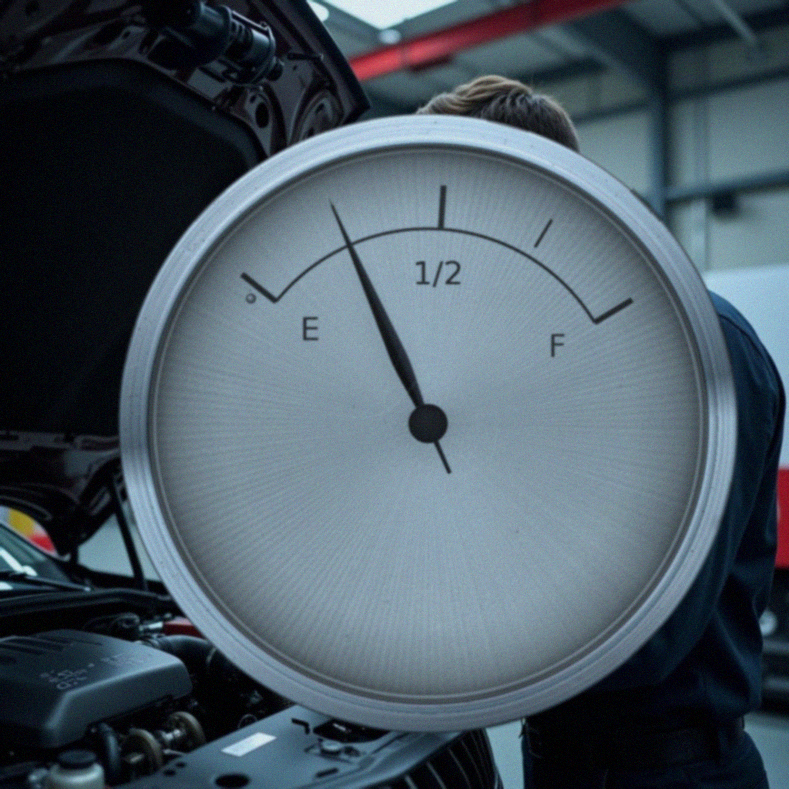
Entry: 0.25
